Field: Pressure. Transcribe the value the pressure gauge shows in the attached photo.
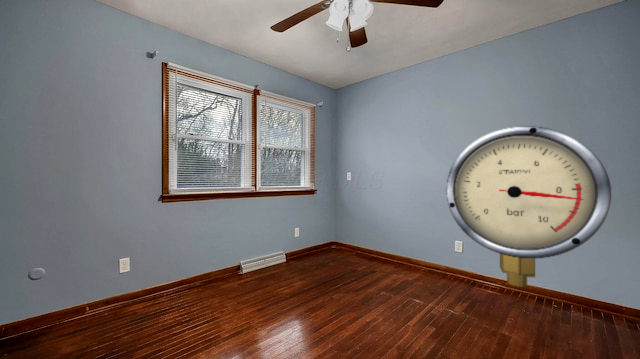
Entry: 8.4 bar
